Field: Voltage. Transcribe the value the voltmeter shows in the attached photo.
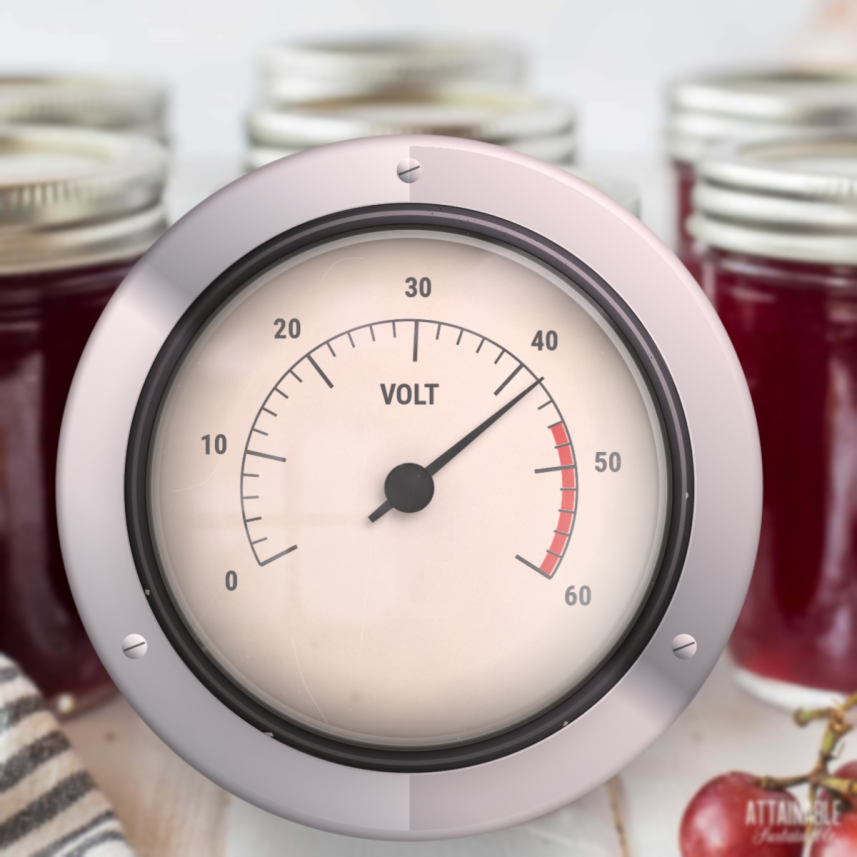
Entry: 42 V
